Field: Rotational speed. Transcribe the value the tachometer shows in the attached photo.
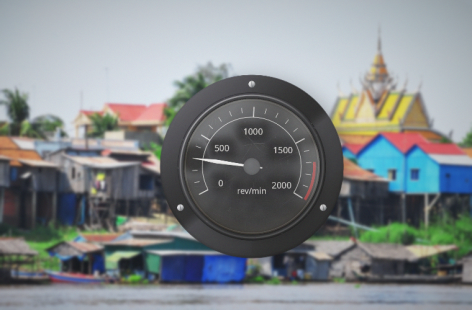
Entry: 300 rpm
